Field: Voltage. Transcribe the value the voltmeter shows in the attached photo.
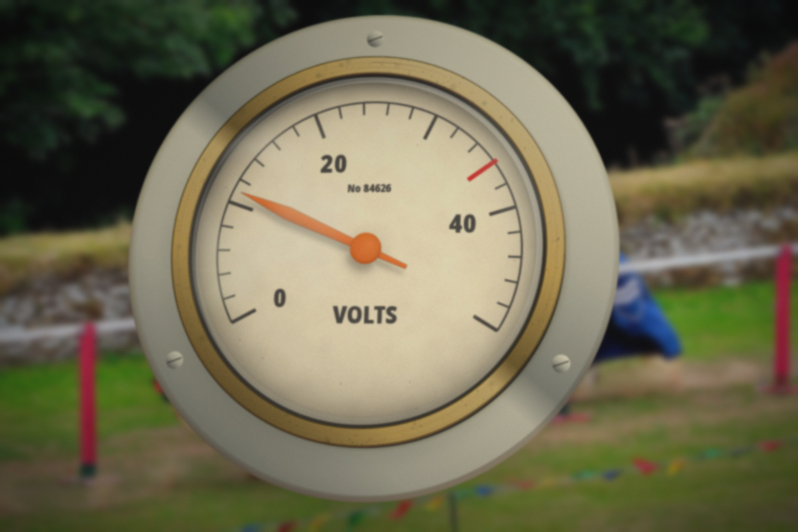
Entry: 11 V
